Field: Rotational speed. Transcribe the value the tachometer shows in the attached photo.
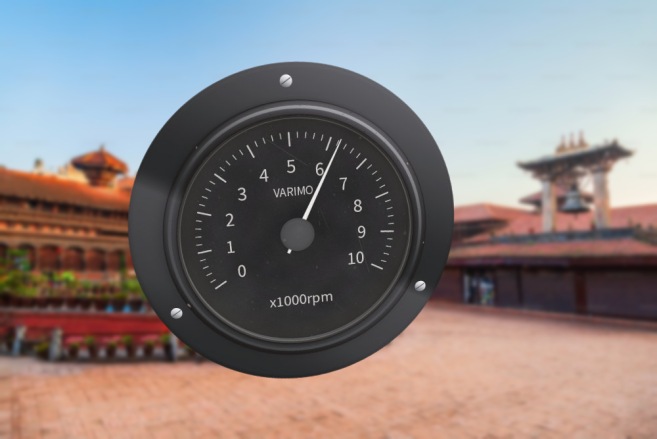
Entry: 6200 rpm
